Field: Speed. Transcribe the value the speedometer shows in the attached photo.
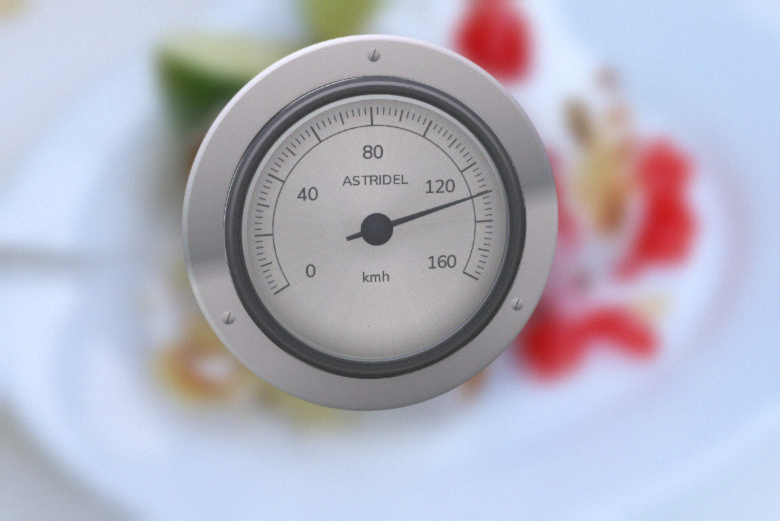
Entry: 130 km/h
